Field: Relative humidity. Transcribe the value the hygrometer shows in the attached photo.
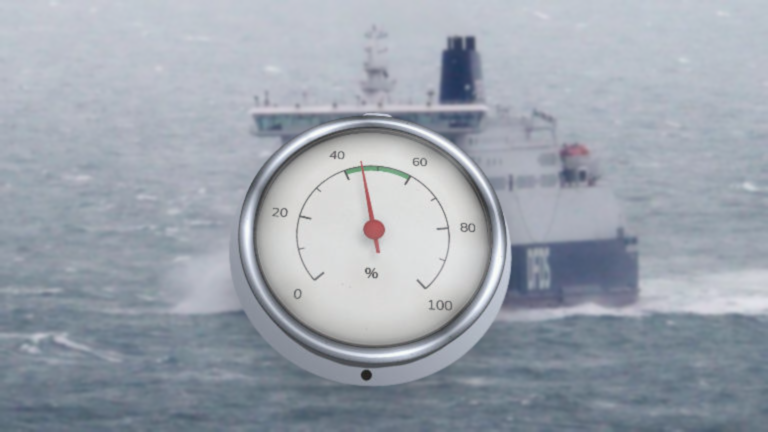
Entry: 45 %
